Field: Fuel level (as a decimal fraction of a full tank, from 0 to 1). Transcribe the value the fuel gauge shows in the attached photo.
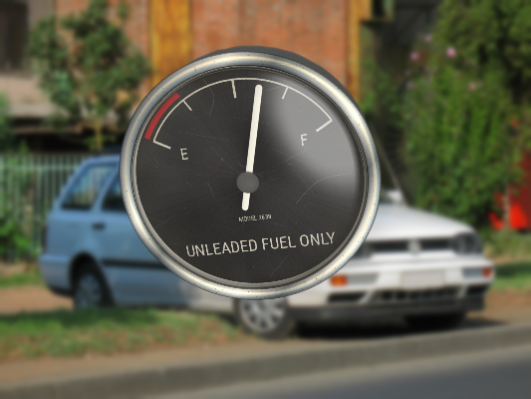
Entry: 0.625
